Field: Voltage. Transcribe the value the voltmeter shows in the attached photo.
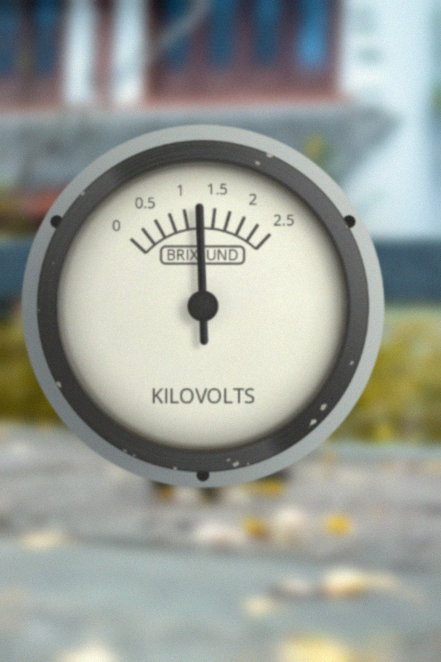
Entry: 1.25 kV
